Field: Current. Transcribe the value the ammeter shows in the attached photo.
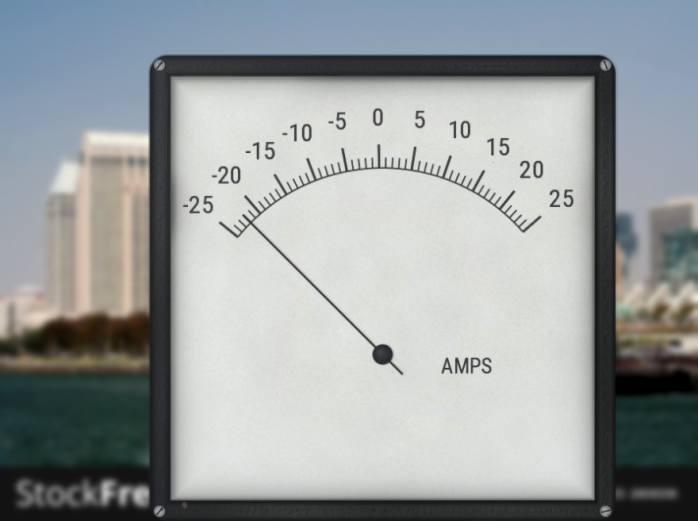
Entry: -22 A
